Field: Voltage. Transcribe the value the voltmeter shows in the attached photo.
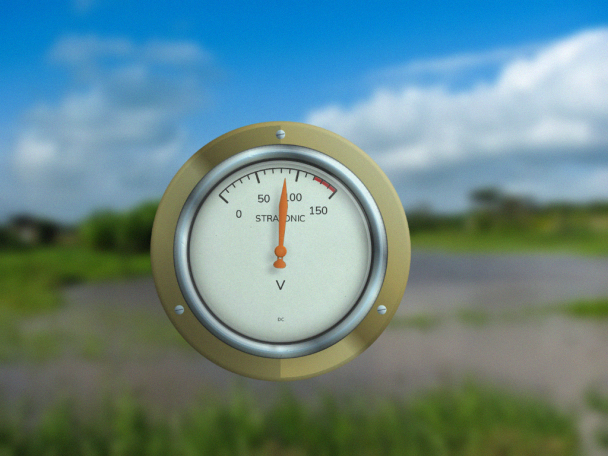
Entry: 85 V
